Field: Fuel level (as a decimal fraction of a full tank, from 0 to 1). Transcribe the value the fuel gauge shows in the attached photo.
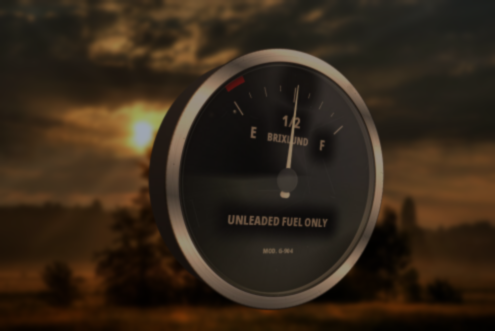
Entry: 0.5
